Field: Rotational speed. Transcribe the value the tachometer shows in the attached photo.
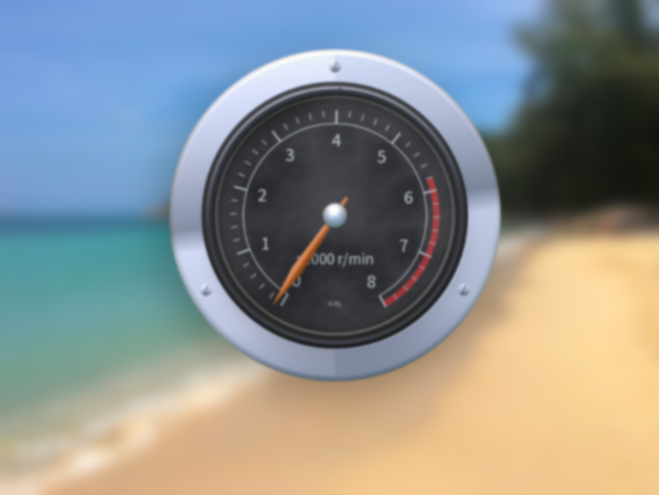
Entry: 100 rpm
